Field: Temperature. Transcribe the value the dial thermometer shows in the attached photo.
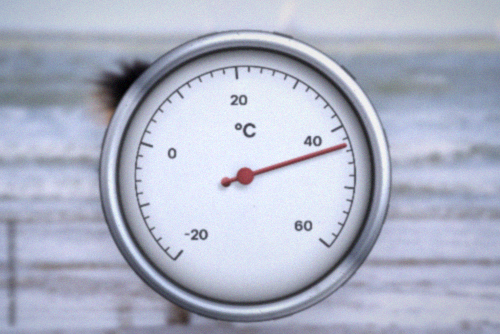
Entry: 43 °C
